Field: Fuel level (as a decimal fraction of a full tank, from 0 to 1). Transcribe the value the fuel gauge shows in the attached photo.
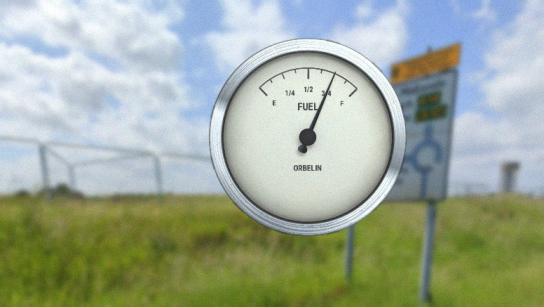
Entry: 0.75
